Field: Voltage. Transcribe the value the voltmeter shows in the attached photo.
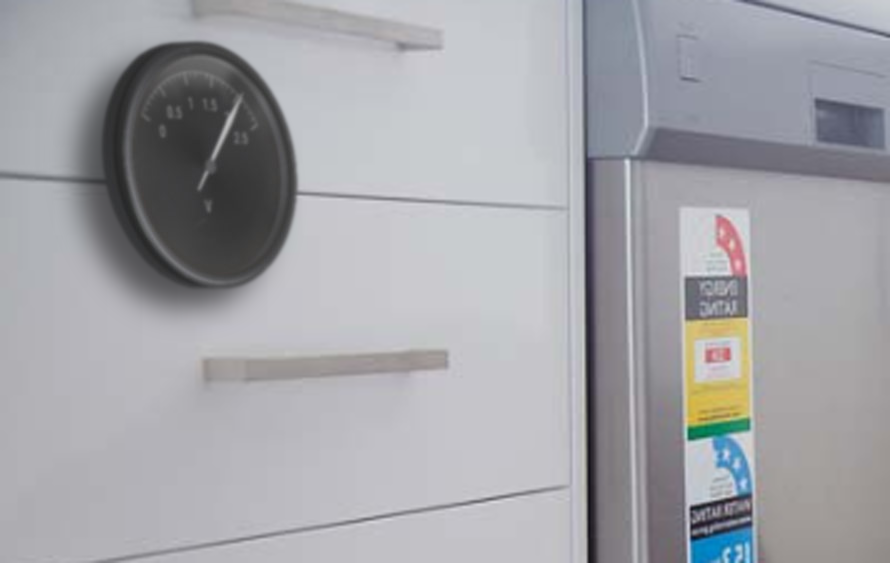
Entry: 2 V
